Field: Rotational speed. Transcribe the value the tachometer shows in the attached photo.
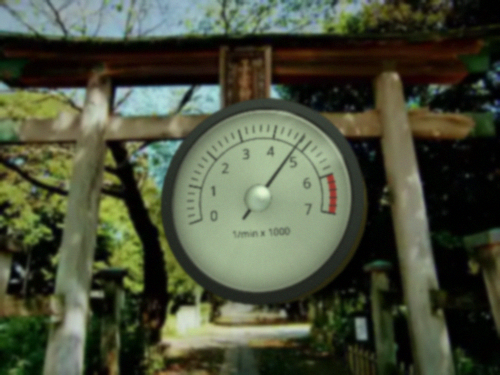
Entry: 4800 rpm
